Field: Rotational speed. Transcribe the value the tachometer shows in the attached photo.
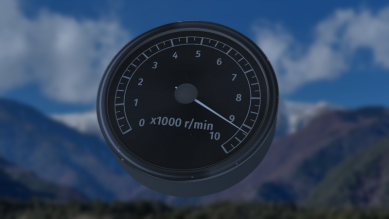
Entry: 9250 rpm
